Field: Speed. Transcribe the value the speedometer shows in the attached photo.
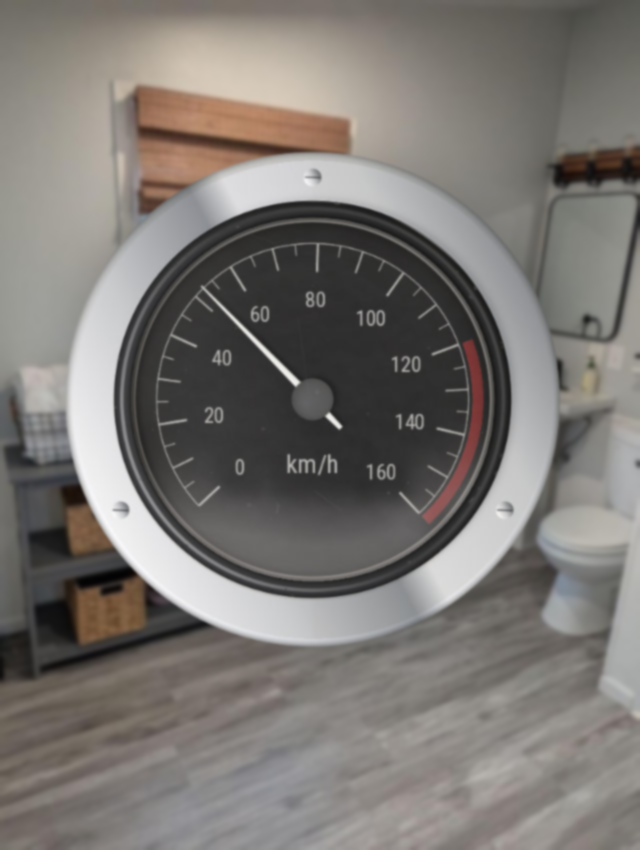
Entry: 52.5 km/h
